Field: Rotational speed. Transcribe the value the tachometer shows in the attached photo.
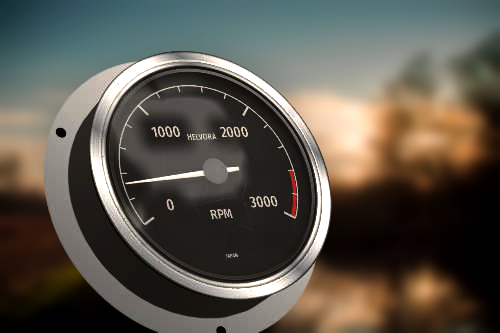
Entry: 300 rpm
